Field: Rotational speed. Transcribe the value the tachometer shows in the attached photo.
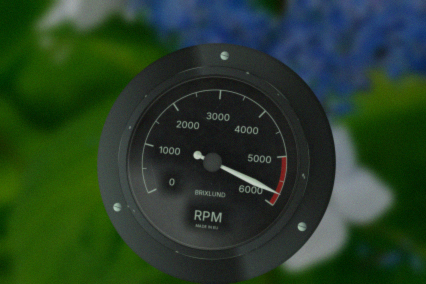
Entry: 5750 rpm
